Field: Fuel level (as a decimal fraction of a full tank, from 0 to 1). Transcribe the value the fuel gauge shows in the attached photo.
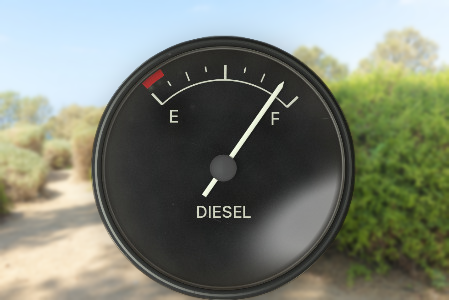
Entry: 0.875
